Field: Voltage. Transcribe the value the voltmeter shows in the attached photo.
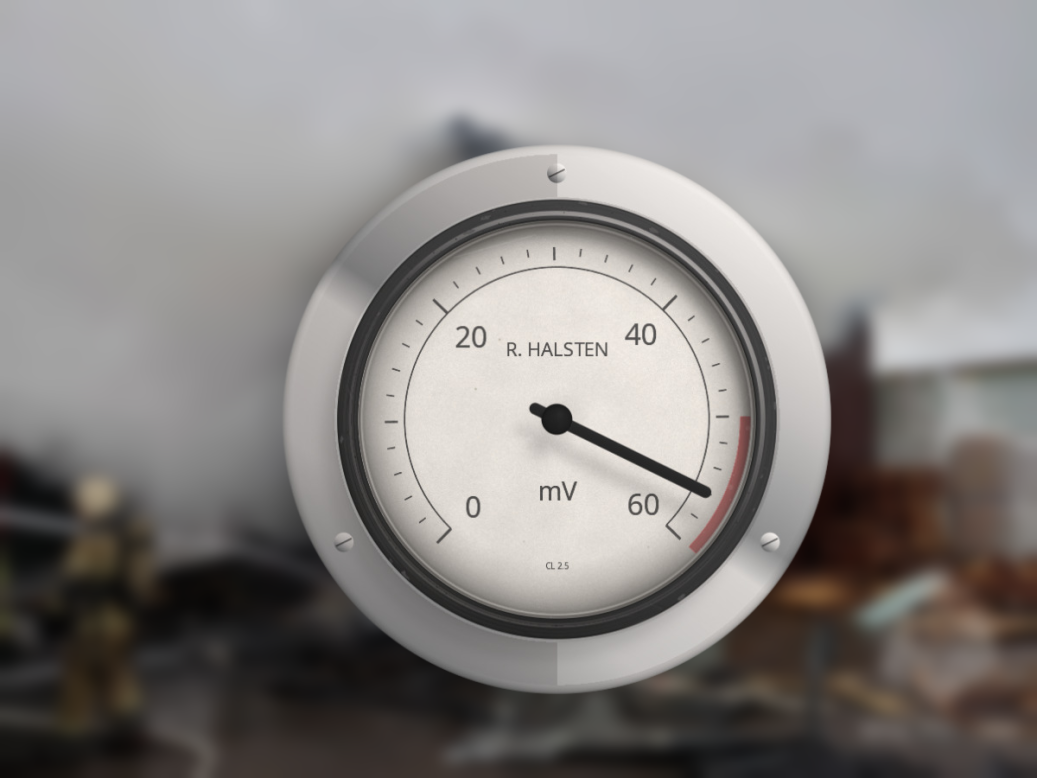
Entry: 56 mV
